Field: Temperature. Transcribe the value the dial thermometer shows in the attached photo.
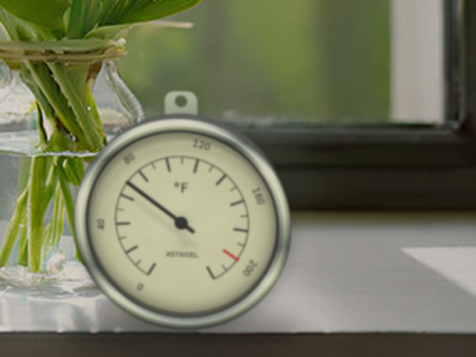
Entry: 70 °F
